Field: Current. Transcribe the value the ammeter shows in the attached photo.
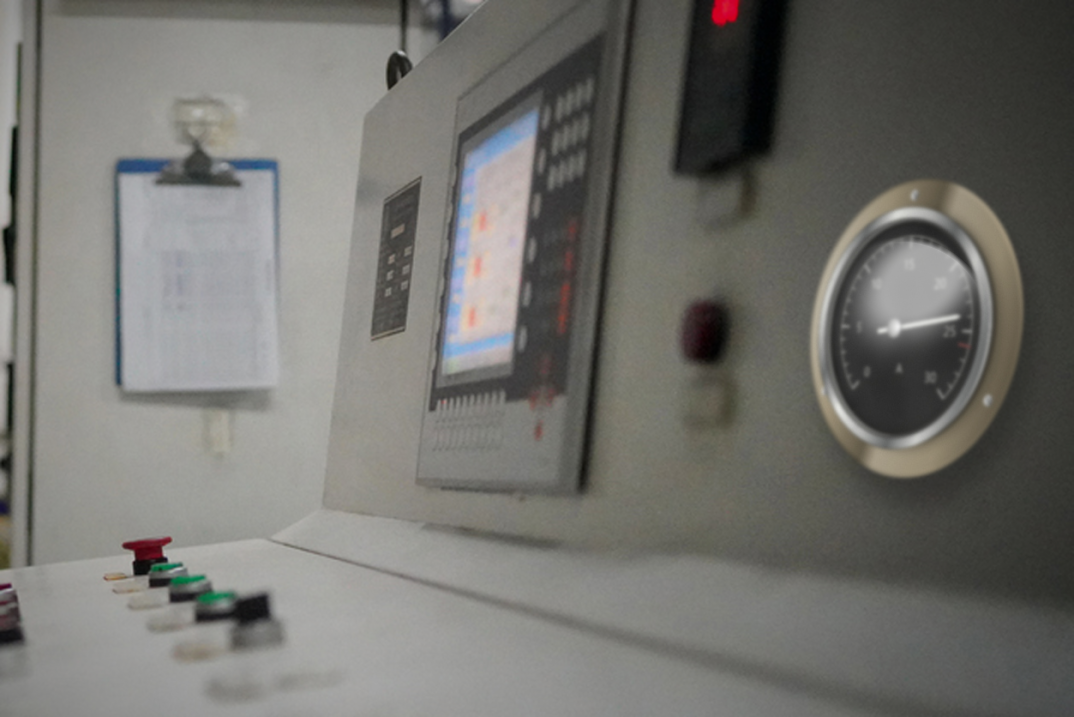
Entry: 24 A
